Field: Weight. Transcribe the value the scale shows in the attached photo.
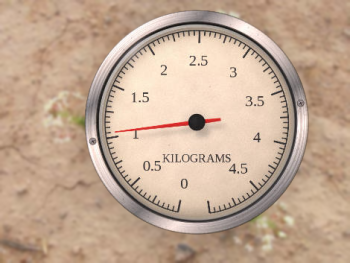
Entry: 1.05 kg
